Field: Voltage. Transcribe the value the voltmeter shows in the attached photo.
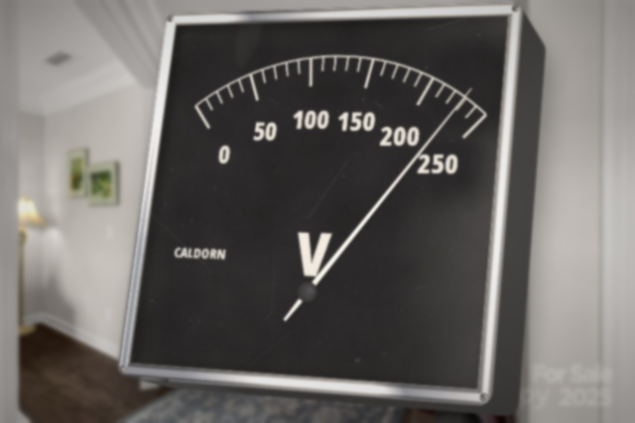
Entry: 230 V
